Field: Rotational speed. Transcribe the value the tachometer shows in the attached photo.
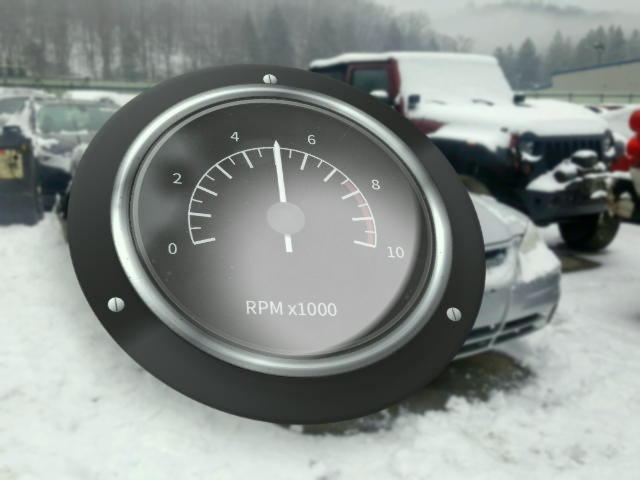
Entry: 5000 rpm
